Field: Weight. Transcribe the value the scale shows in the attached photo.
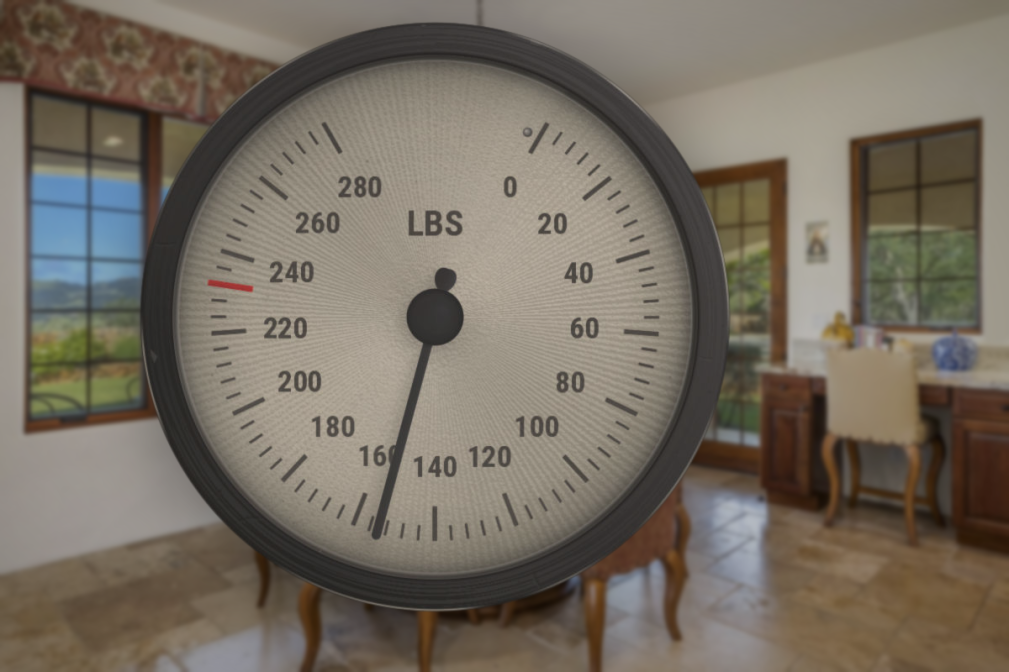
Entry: 154 lb
